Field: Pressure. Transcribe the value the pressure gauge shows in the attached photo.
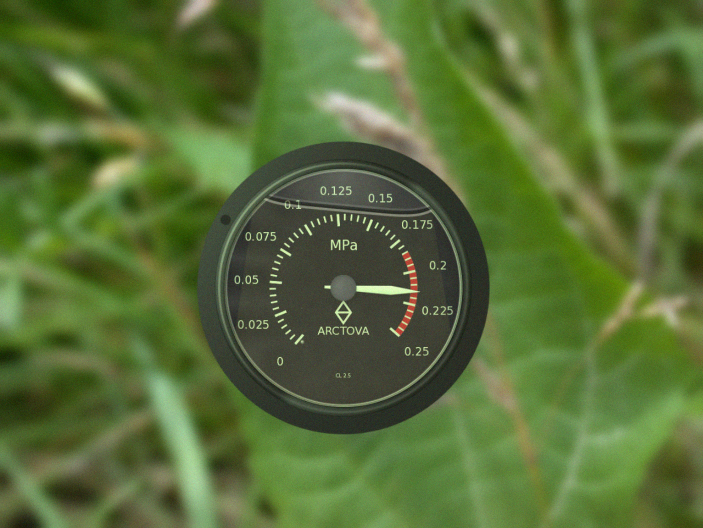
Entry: 0.215 MPa
